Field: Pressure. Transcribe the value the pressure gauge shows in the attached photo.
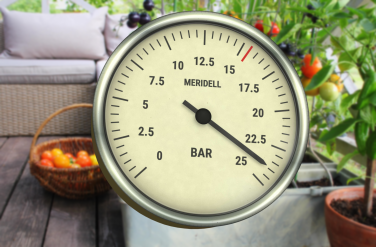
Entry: 24 bar
